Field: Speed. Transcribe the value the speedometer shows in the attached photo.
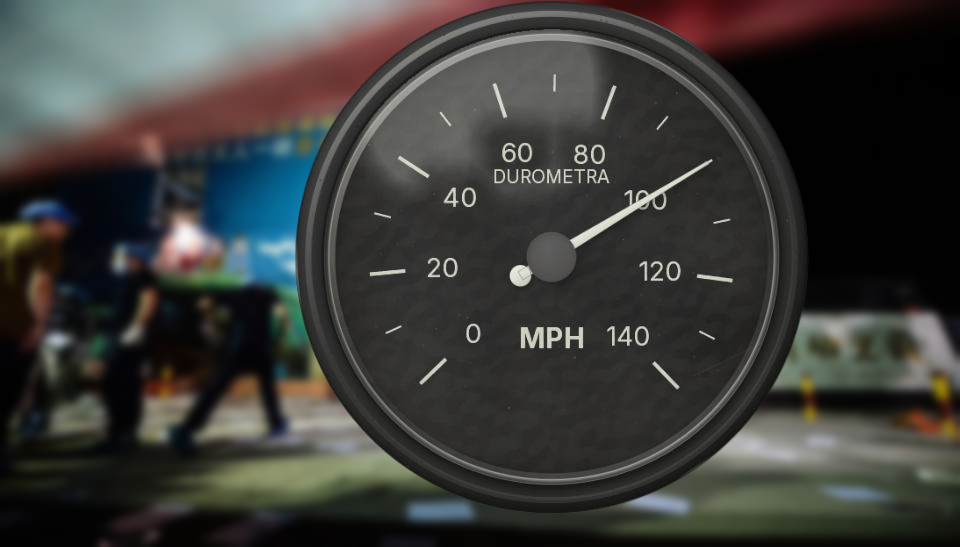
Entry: 100 mph
